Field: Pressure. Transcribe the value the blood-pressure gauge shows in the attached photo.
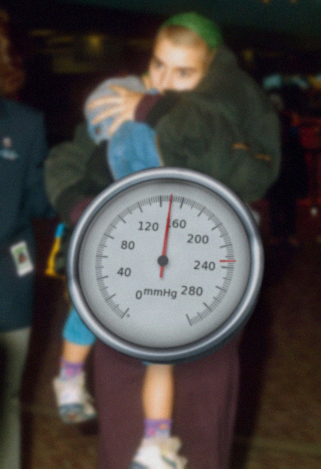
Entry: 150 mmHg
